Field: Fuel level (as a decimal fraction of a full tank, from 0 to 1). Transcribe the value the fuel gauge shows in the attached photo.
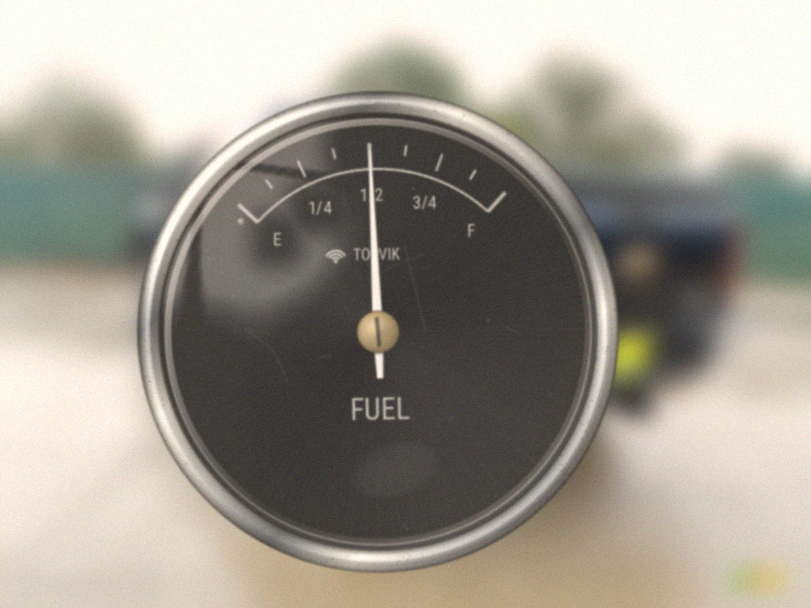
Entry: 0.5
